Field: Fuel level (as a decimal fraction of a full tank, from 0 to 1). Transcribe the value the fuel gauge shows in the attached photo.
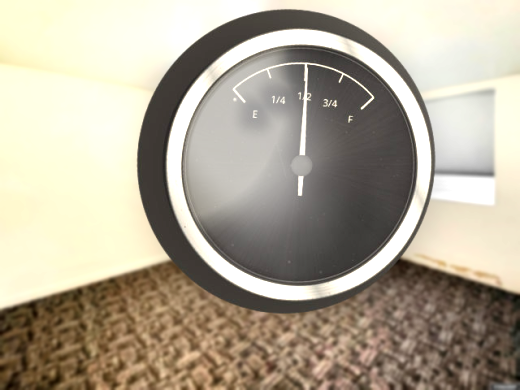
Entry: 0.5
